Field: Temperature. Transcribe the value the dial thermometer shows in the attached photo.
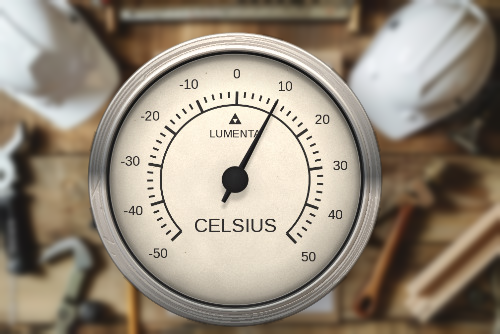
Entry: 10 °C
